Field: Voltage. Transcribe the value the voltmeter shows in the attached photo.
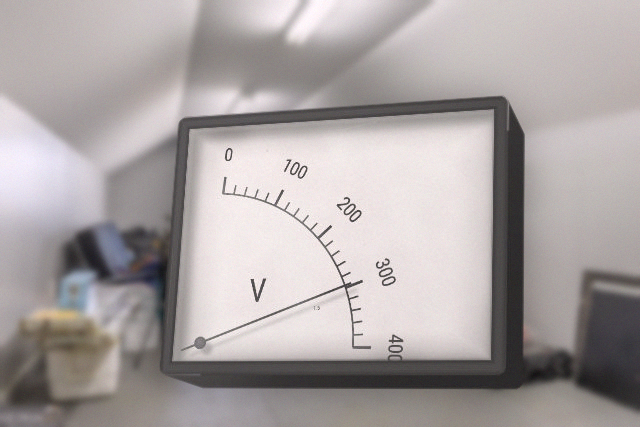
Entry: 300 V
